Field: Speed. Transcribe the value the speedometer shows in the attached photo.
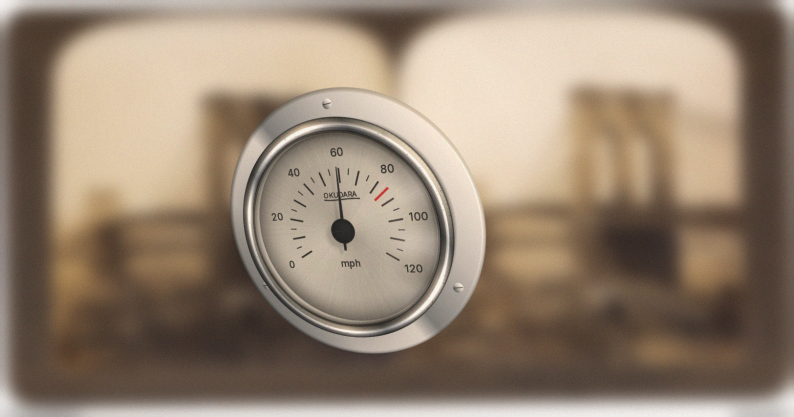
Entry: 60 mph
